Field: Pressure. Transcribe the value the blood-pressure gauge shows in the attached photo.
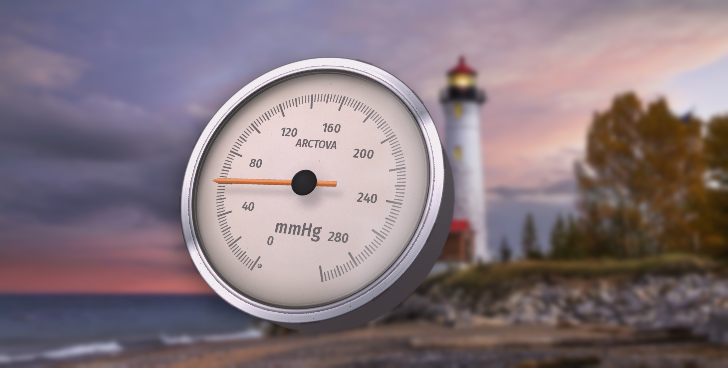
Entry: 60 mmHg
